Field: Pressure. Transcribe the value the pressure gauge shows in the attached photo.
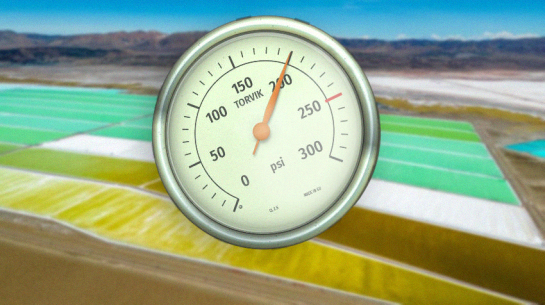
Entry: 200 psi
